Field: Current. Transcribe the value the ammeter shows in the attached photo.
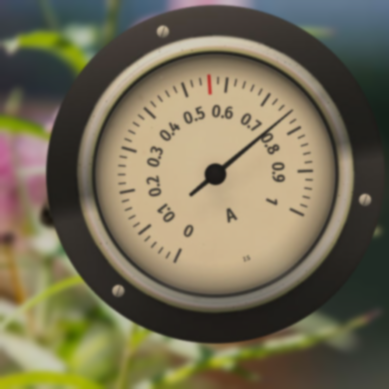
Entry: 0.76 A
